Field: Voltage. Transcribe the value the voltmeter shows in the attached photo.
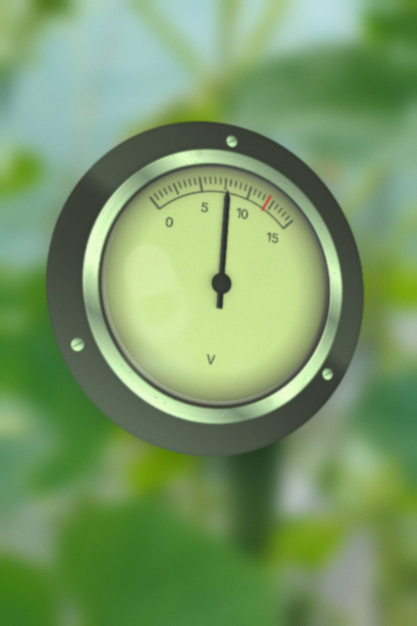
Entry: 7.5 V
